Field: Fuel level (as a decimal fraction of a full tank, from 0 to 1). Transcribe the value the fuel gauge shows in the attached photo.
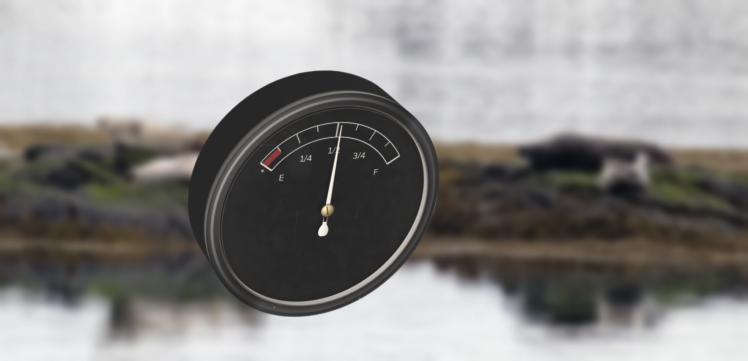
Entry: 0.5
